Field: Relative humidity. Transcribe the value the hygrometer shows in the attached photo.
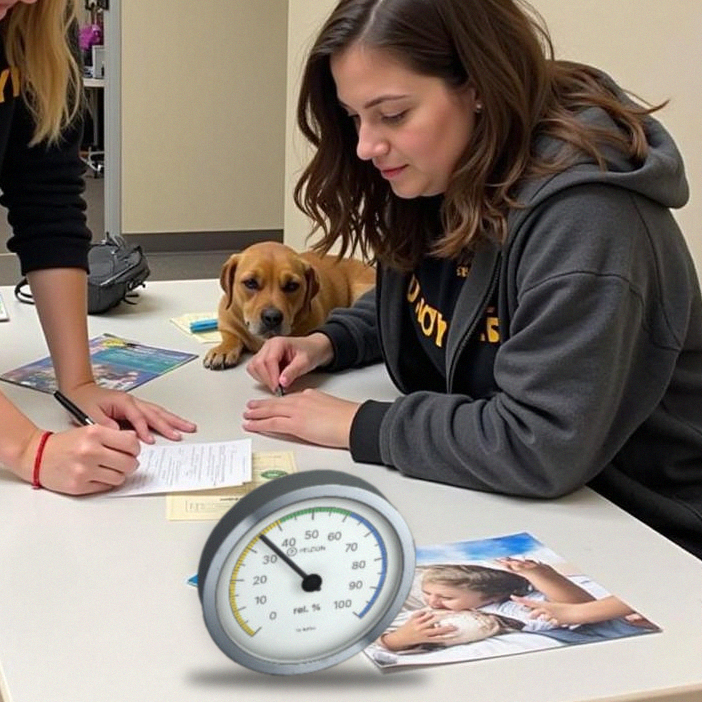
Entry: 35 %
